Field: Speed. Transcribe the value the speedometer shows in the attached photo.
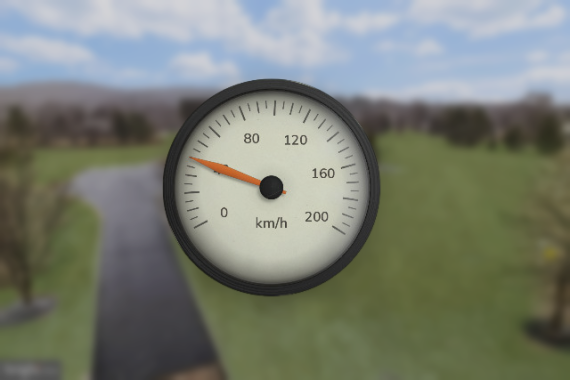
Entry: 40 km/h
